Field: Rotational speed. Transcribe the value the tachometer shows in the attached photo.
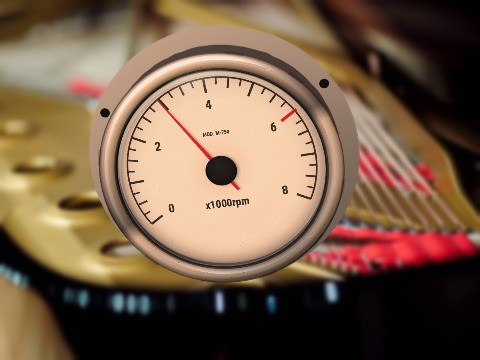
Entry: 3000 rpm
